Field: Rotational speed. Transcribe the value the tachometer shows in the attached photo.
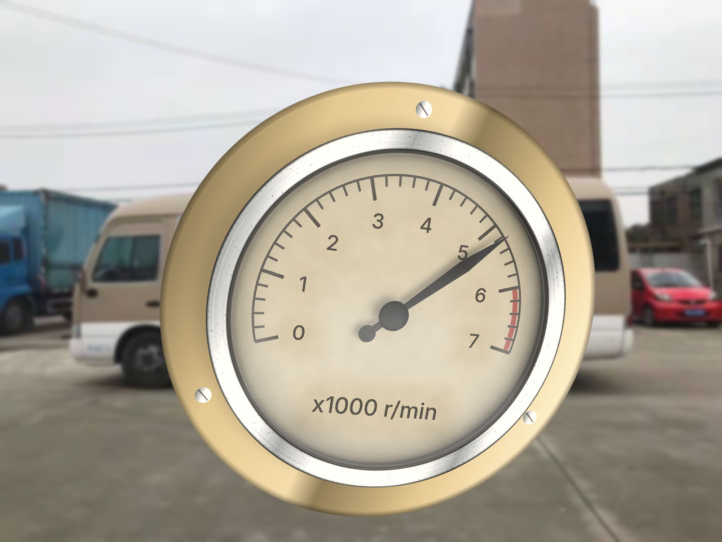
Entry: 5200 rpm
